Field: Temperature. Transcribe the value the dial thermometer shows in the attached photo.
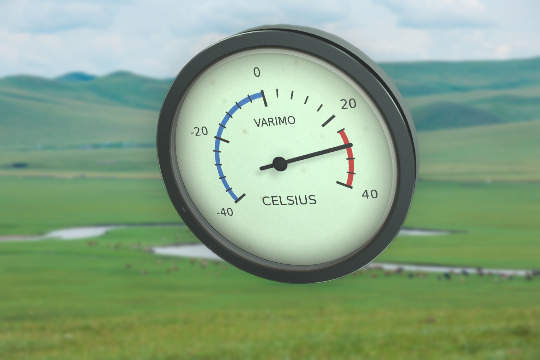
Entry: 28 °C
